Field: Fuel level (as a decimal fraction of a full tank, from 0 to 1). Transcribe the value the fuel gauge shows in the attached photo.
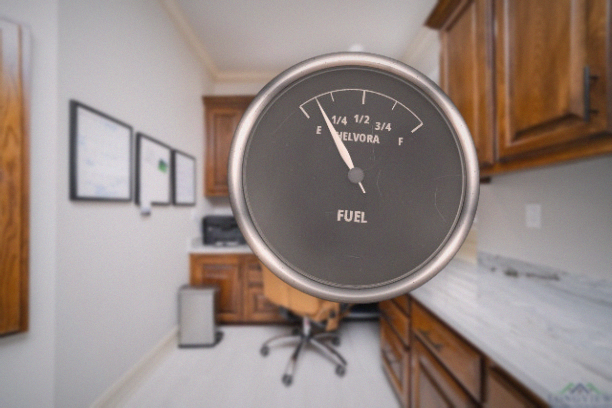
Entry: 0.125
